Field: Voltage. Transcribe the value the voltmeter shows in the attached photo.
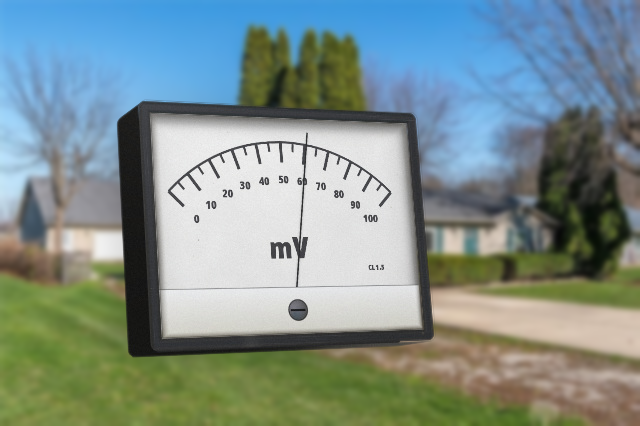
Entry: 60 mV
